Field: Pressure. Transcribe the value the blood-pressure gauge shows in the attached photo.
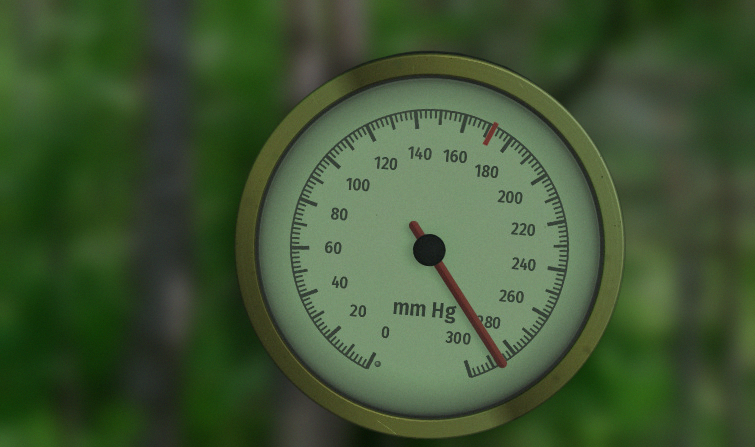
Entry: 286 mmHg
